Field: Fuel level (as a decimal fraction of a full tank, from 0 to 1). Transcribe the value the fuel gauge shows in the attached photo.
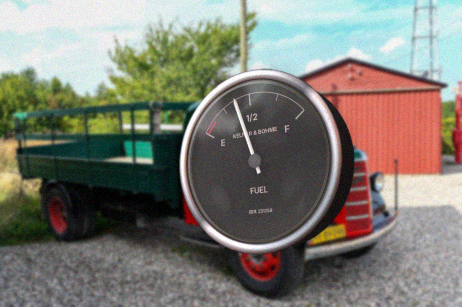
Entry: 0.375
